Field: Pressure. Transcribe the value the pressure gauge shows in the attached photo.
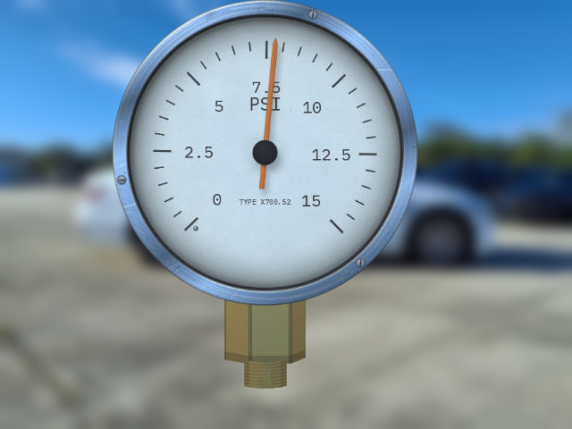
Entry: 7.75 psi
